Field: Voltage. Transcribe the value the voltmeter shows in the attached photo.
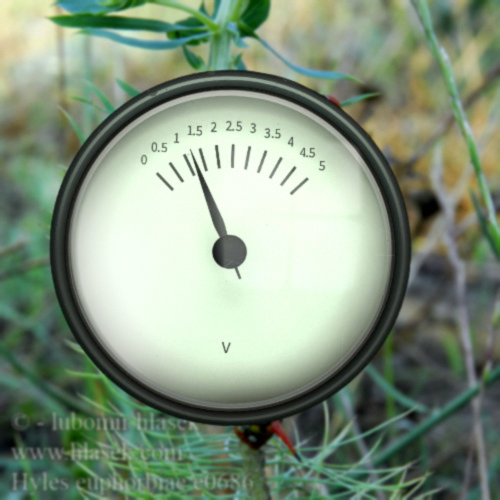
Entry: 1.25 V
